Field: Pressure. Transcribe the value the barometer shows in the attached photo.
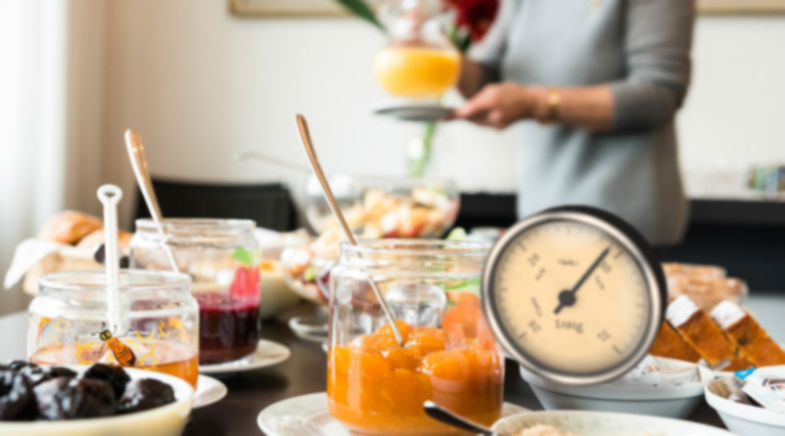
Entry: 29.9 inHg
